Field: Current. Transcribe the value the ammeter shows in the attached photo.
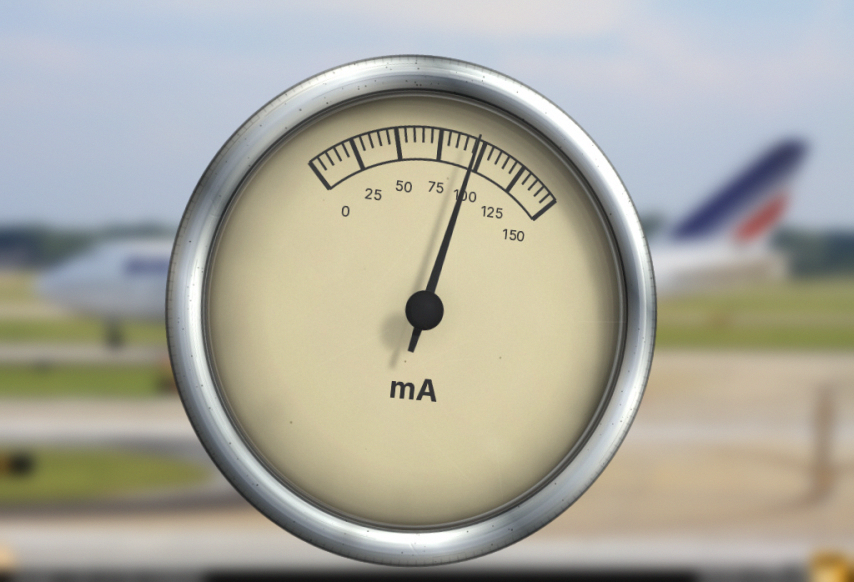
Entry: 95 mA
